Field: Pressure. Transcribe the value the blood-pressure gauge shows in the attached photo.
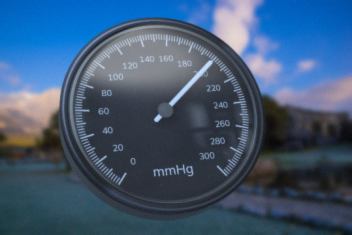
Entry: 200 mmHg
